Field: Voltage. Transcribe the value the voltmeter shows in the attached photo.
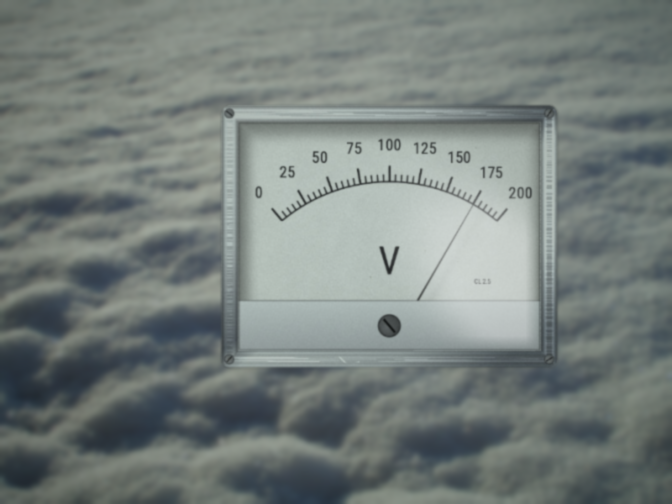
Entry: 175 V
